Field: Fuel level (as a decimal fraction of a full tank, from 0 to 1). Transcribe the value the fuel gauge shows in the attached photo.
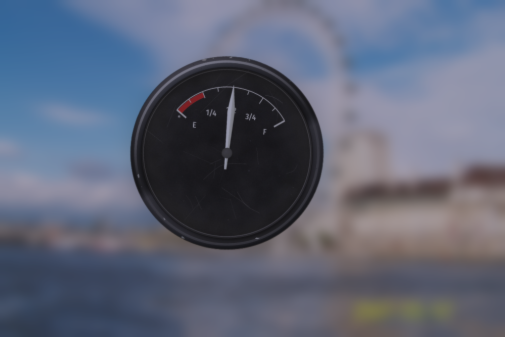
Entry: 0.5
